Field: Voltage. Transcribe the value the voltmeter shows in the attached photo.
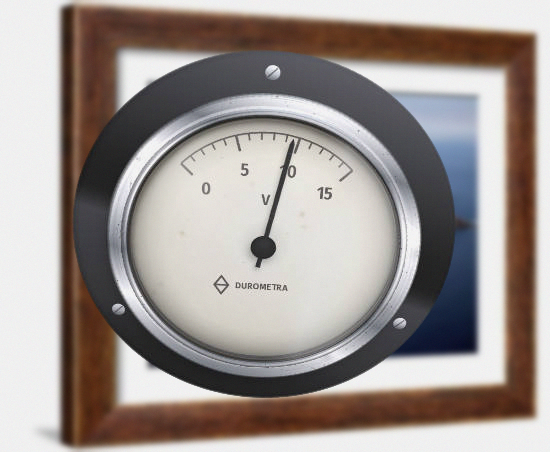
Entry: 9.5 V
